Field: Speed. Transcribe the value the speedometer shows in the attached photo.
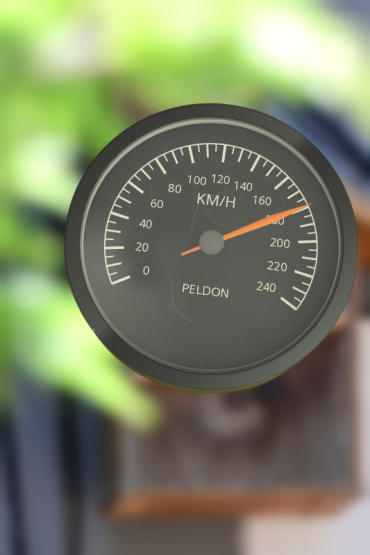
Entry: 180 km/h
